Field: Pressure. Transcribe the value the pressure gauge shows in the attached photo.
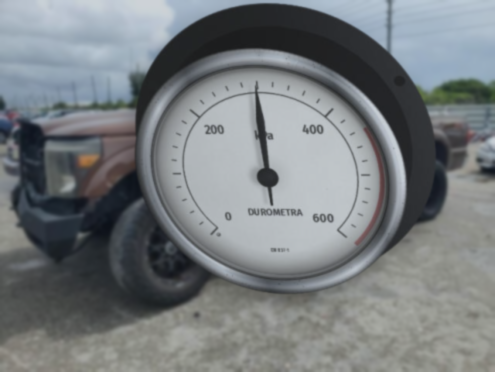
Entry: 300 kPa
